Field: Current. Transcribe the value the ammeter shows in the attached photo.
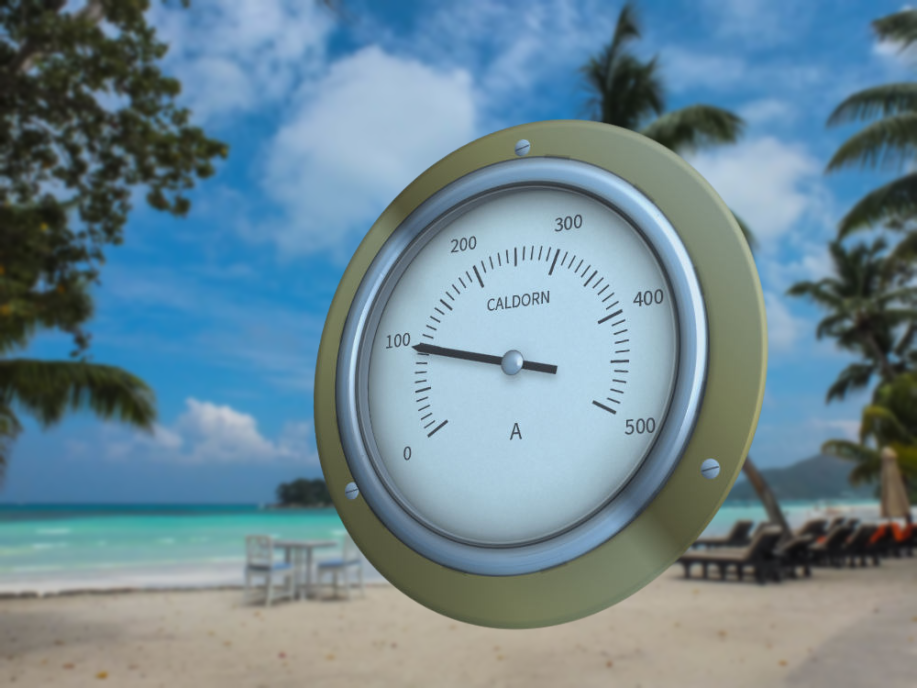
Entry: 95 A
